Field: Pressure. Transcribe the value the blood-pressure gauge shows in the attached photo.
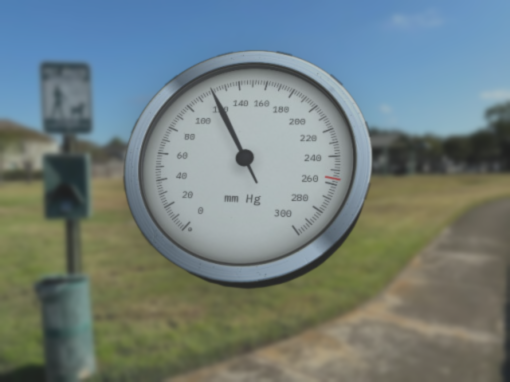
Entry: 120 mmHg
